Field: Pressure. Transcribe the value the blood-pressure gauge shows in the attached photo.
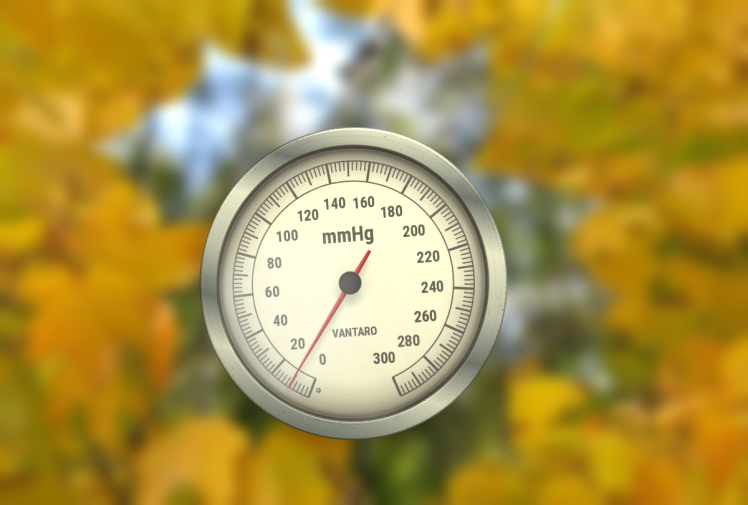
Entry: 10 mmHg
